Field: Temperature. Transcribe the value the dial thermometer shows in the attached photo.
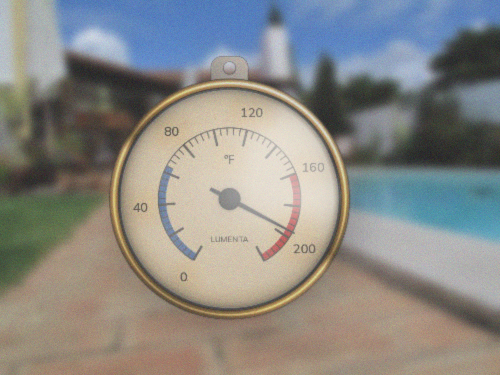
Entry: 196 °F
